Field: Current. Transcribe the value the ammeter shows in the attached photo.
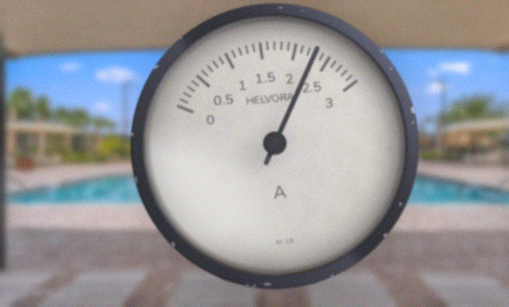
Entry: 2.3 A
